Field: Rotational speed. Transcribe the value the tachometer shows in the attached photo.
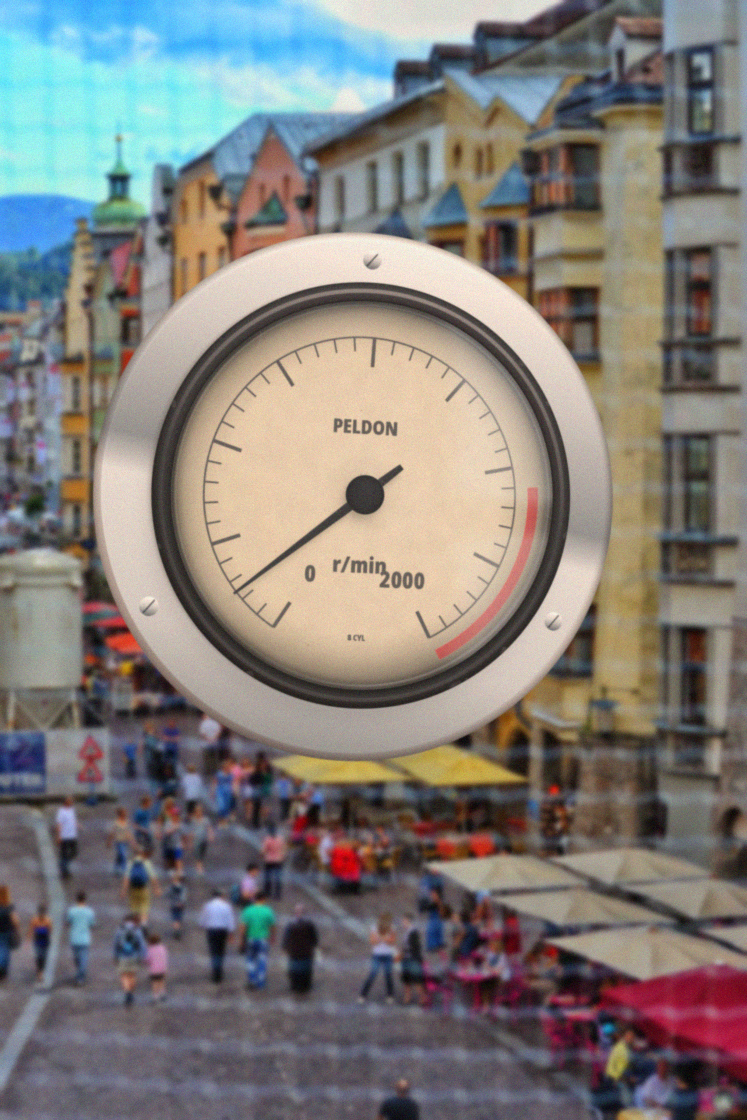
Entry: 125 rpm
